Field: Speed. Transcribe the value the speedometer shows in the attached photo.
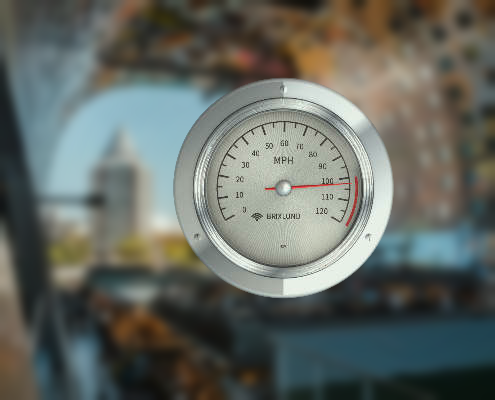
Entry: 102.5 mph
